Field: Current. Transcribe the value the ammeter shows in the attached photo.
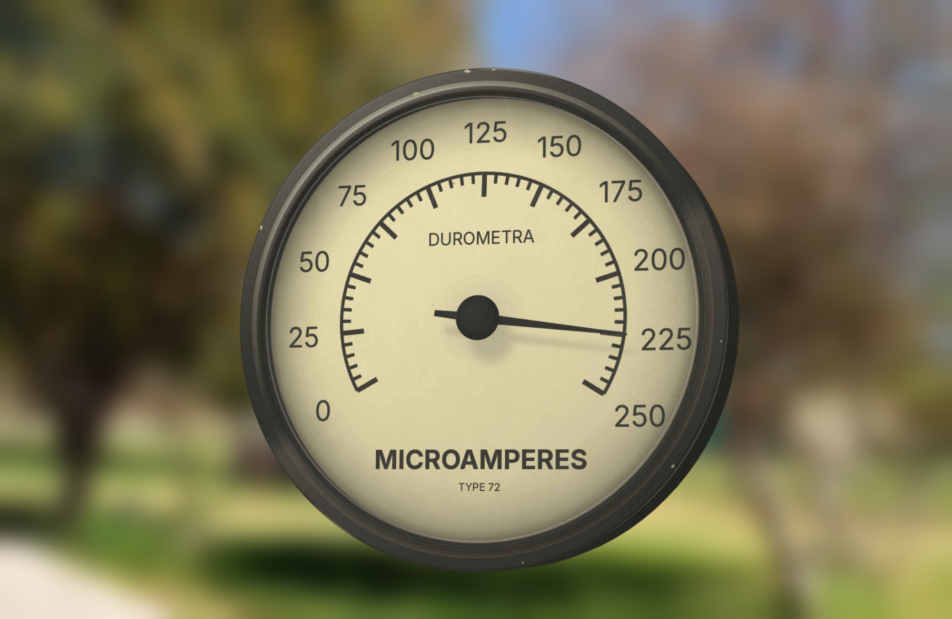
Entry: 225 µA
